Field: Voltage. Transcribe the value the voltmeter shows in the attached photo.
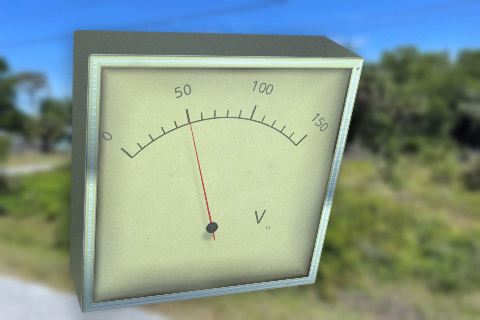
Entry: 50 V
